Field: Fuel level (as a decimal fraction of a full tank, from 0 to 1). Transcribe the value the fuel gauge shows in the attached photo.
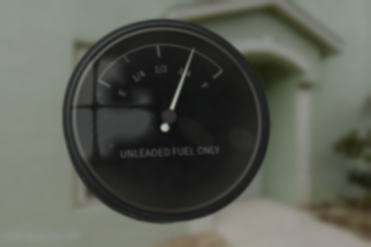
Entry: 0.75
